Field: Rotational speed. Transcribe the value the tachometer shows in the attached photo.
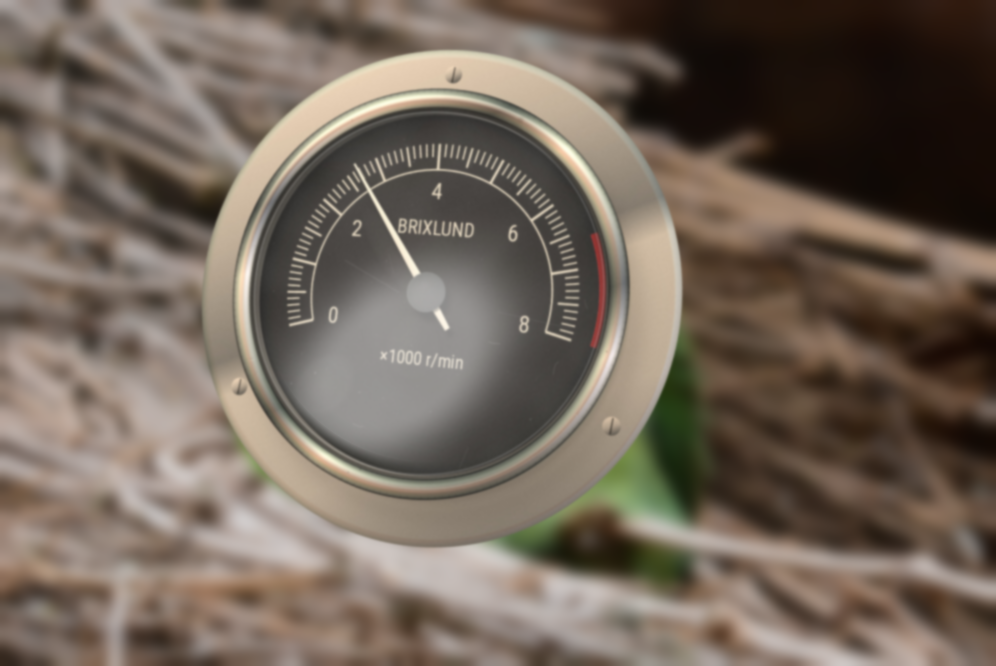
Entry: 2700 rpm
